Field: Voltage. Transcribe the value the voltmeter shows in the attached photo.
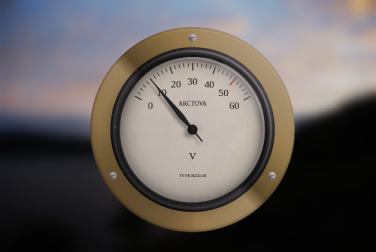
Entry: 10 V
